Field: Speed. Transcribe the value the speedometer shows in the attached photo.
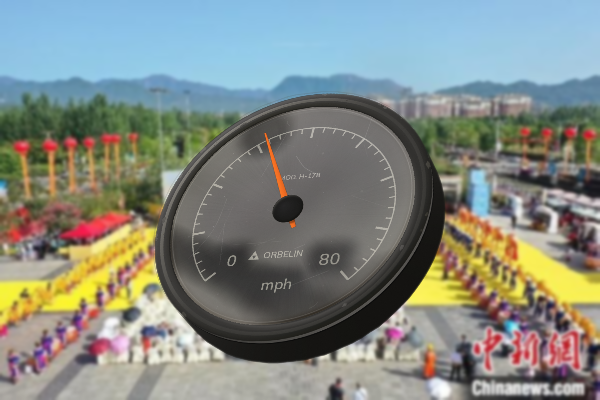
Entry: 32 mph
